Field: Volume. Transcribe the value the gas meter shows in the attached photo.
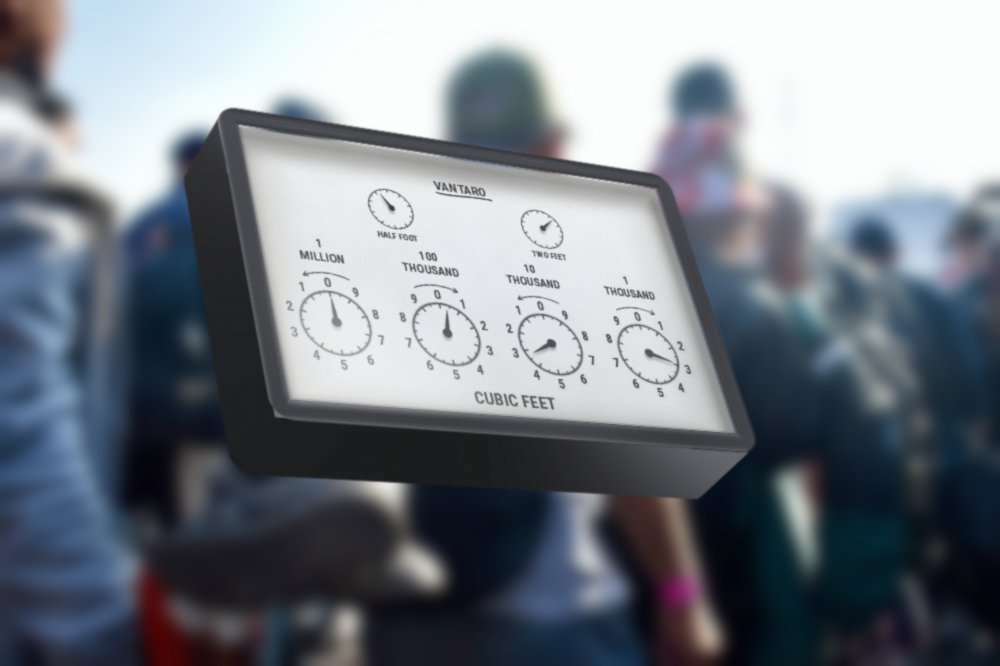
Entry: 3300 ft³
